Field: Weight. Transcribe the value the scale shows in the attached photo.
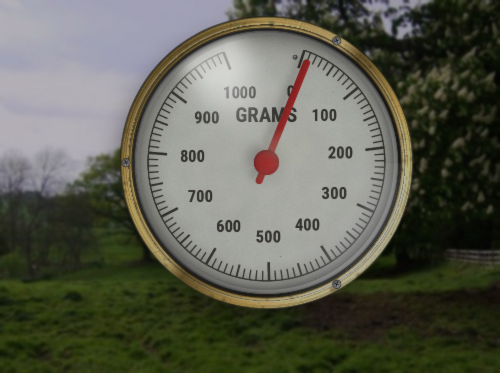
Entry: 10 g
